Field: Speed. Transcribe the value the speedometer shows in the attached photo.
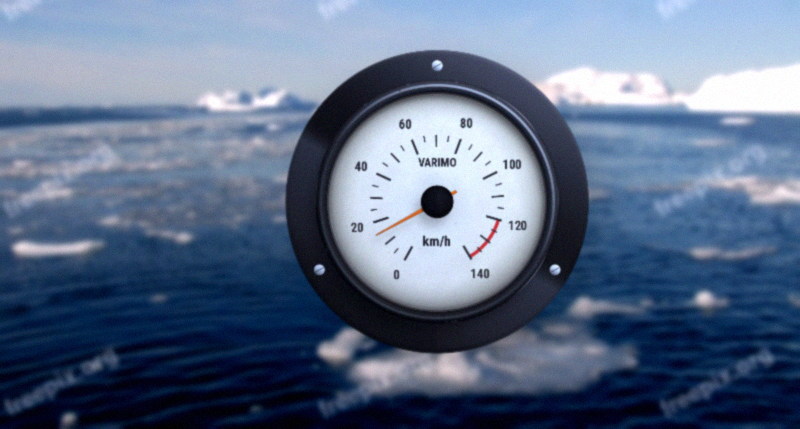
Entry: 15 km/h
